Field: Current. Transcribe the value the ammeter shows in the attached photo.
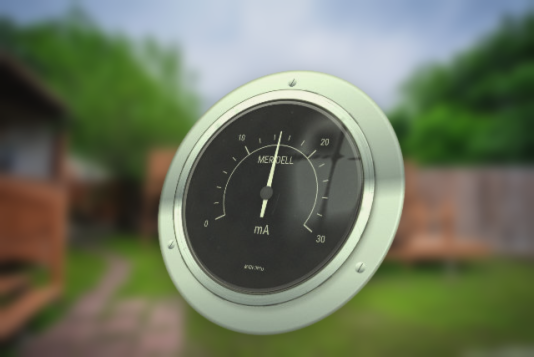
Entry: 15 mA
